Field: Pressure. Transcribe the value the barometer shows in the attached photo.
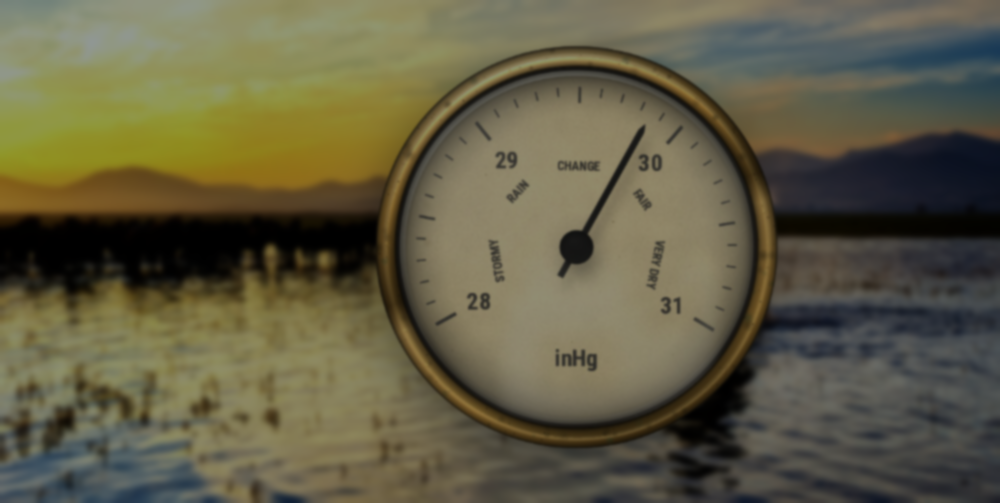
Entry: 29.85 inHg
